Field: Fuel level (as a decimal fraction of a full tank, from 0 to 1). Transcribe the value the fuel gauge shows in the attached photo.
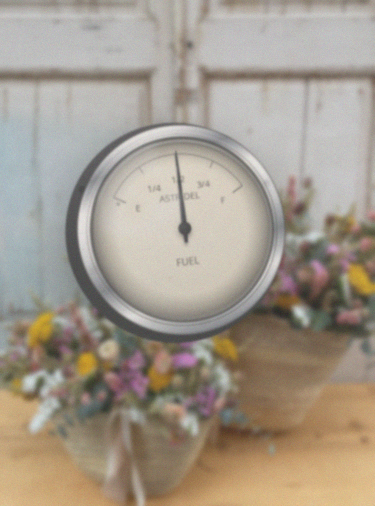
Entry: 0.5
